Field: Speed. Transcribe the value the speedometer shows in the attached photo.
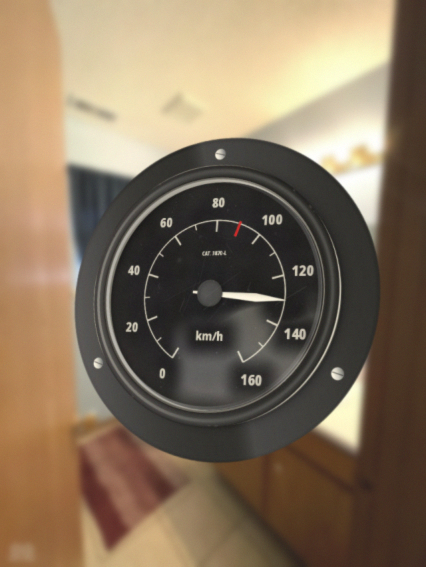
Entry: 130 km/h
